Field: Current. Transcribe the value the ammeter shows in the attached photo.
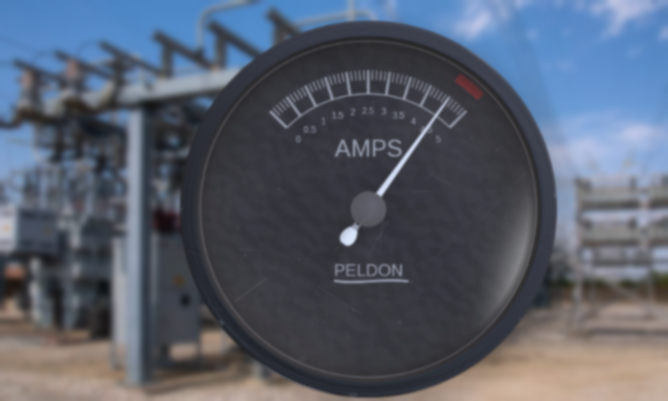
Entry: 4.5 A
